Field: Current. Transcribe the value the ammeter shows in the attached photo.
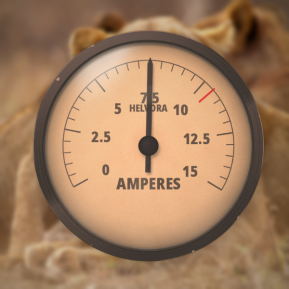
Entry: 7.5 A
